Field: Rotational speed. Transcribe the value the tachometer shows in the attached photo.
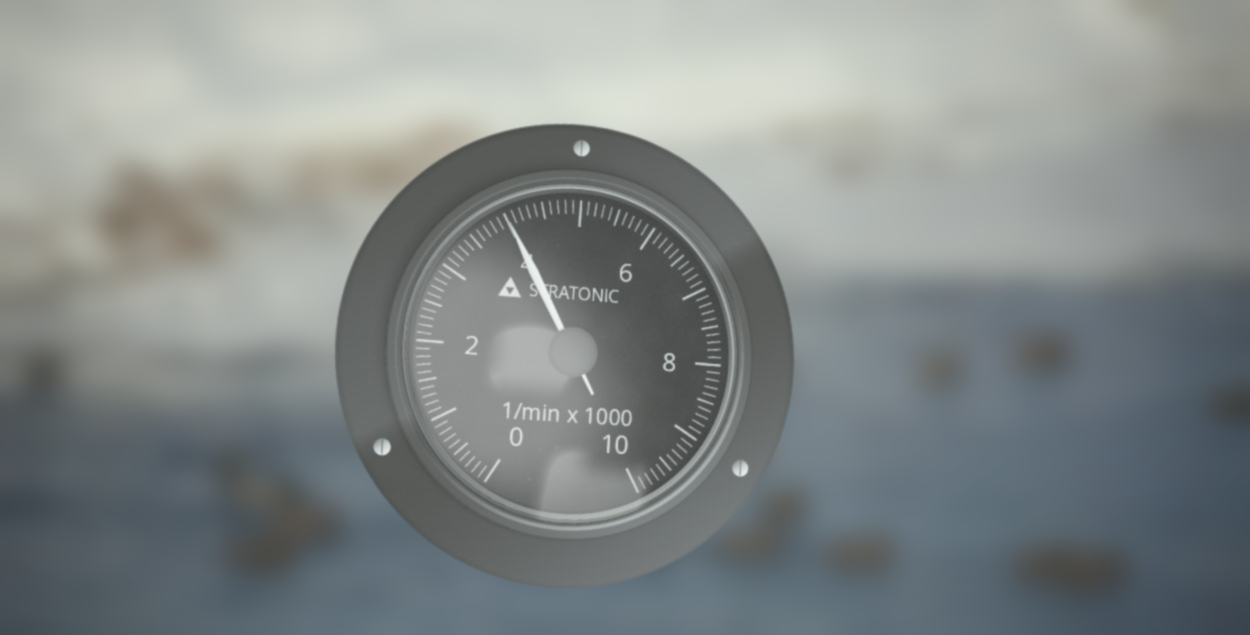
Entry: 4000 rpm
